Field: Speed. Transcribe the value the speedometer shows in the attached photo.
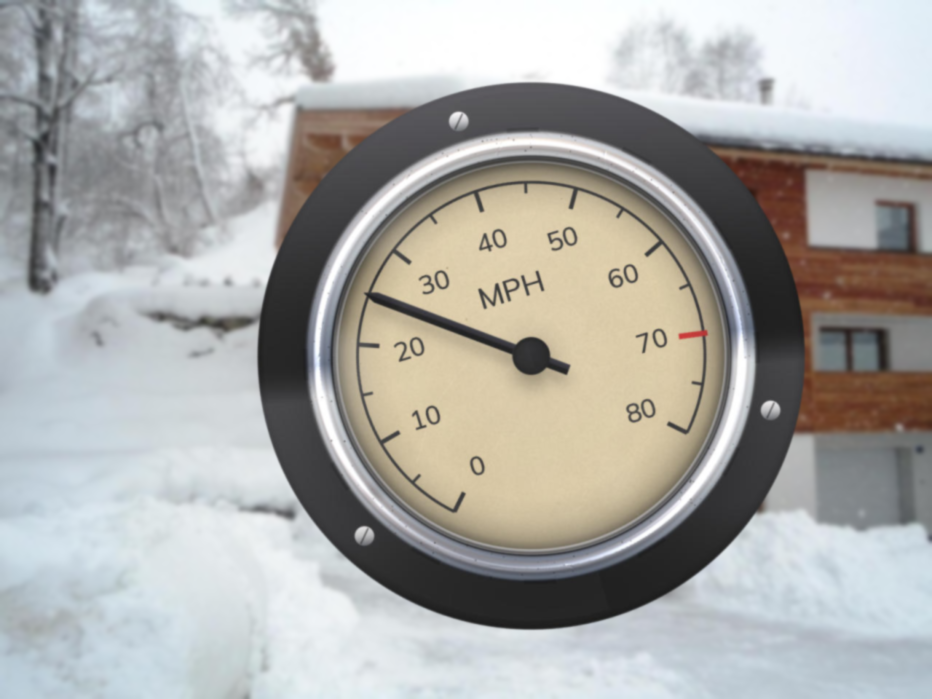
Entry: 25 mph
